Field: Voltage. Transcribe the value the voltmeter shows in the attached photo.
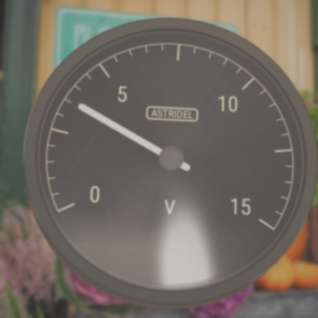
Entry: 3.5 V
